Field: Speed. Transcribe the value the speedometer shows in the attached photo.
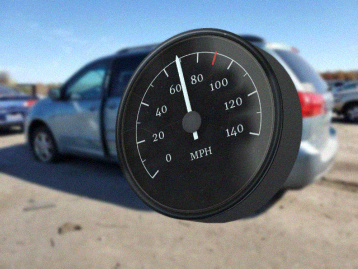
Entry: 70 mph
